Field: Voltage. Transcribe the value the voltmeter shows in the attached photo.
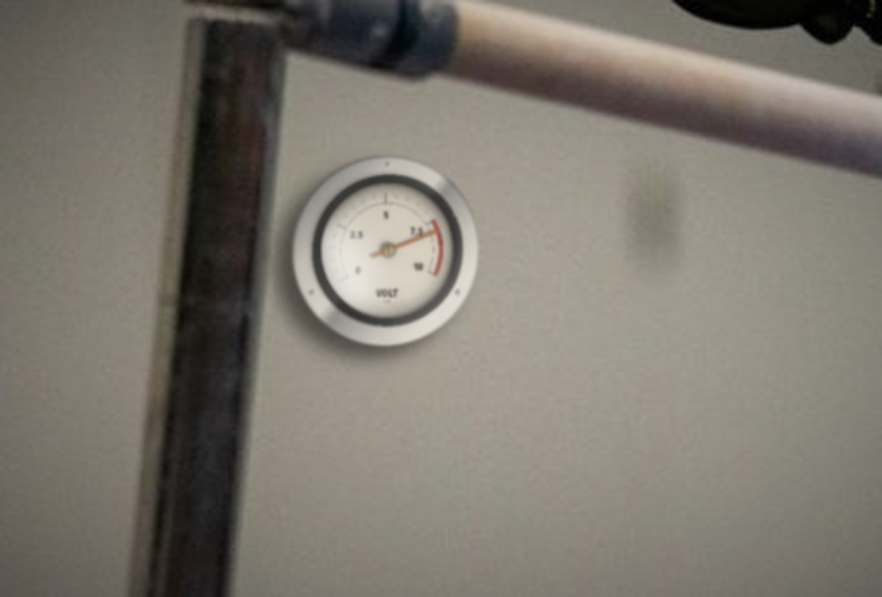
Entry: 8 V
